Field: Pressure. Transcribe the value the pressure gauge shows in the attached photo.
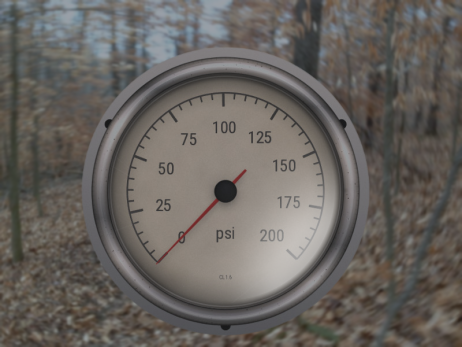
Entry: 0 psi
